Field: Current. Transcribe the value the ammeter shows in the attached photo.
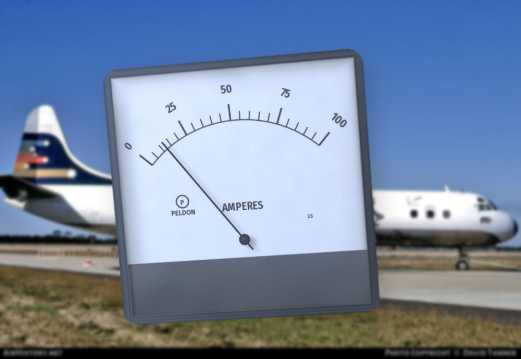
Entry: 12.5 A
